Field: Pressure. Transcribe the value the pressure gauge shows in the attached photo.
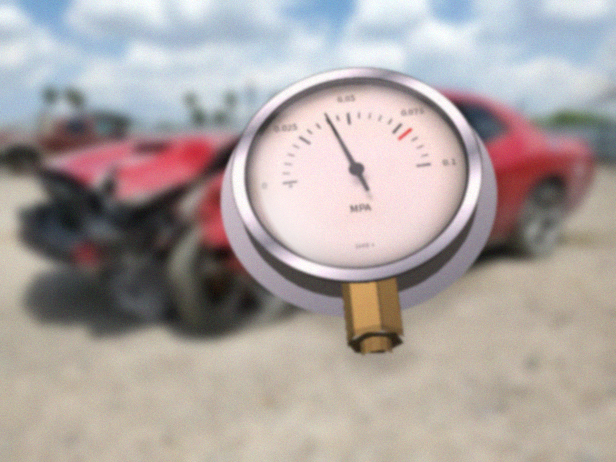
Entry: 0.04 MPa
